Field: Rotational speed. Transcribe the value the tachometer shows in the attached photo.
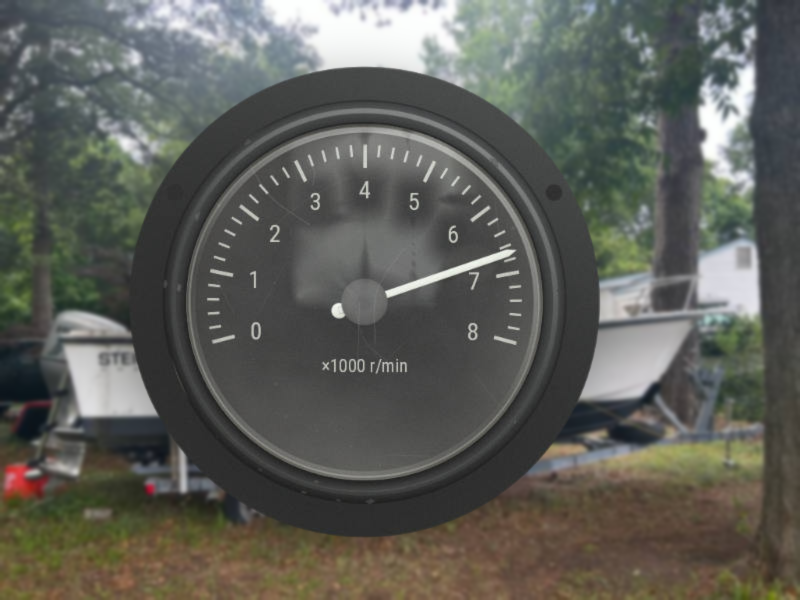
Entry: 6700 rpm
